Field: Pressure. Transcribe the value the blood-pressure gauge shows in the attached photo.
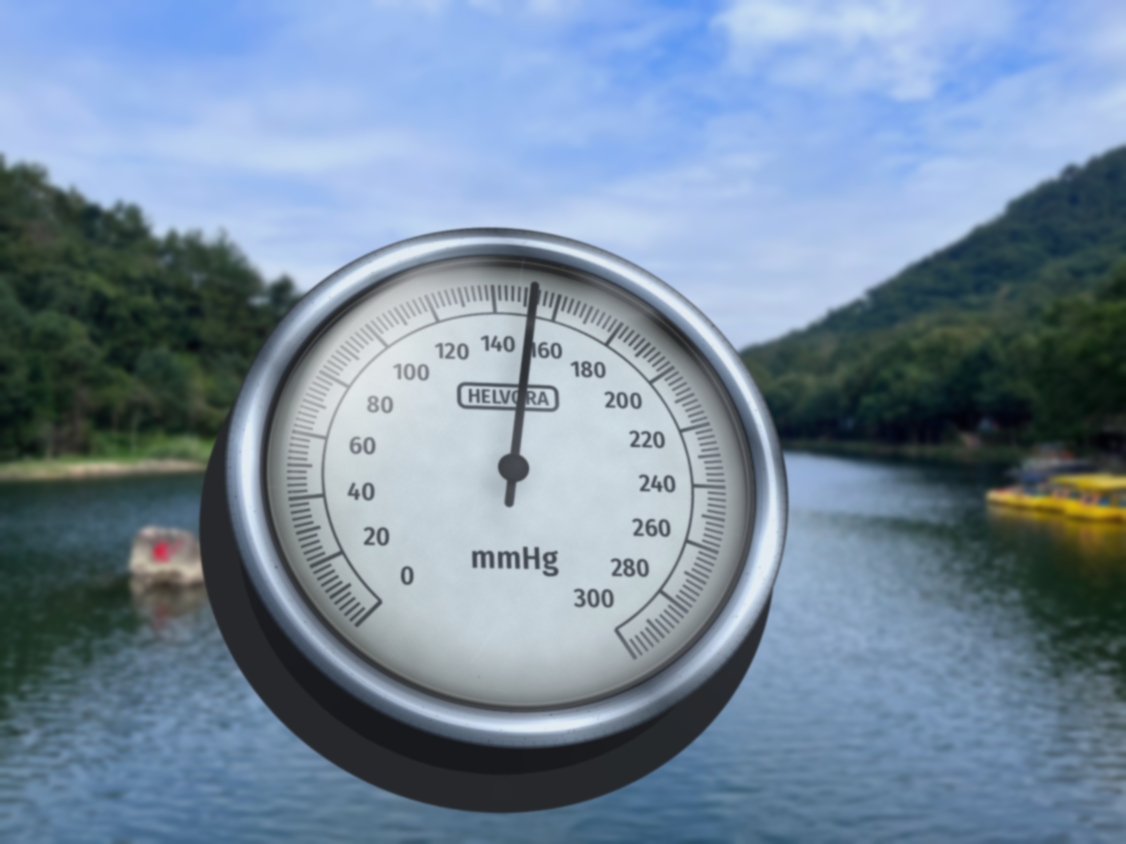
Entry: 152 mmHg
